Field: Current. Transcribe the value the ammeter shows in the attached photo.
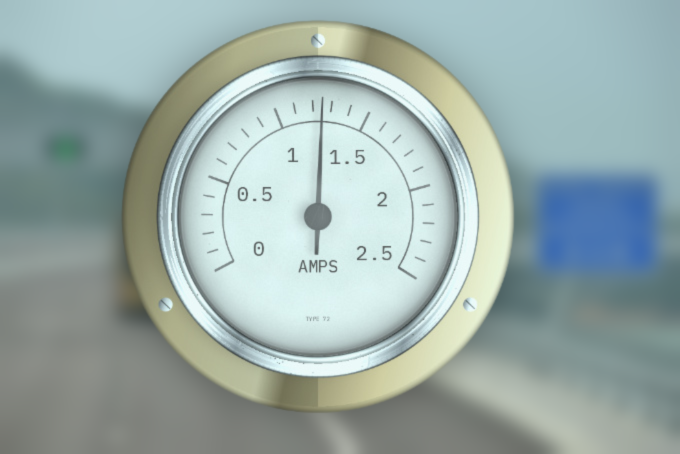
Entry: 1.25 A
